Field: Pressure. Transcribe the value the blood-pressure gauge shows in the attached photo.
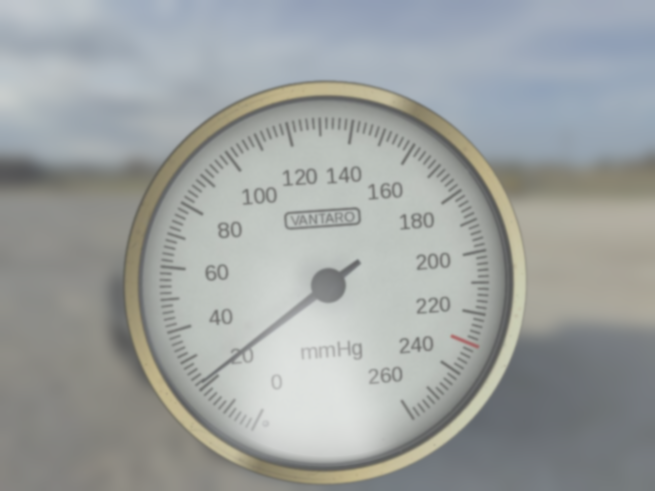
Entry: 22 mmHg
